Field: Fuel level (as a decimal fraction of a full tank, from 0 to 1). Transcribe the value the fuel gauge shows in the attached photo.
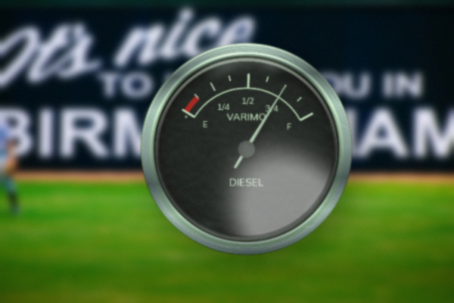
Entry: 0.75
